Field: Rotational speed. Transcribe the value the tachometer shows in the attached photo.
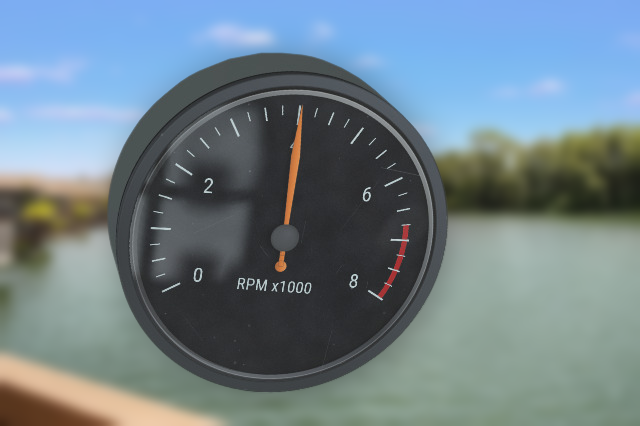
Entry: 4000 rpm
